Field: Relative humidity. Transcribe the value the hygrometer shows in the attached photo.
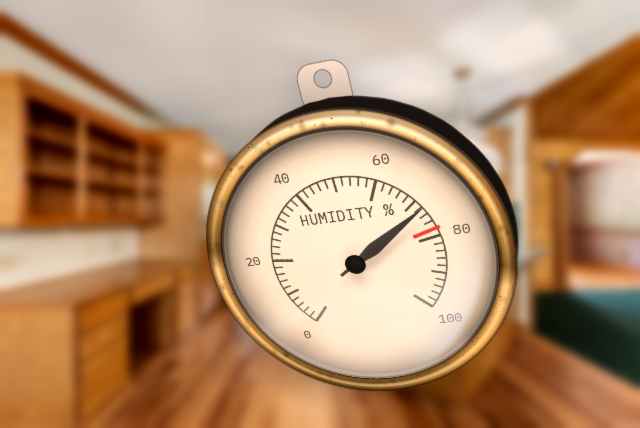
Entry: 72 %
